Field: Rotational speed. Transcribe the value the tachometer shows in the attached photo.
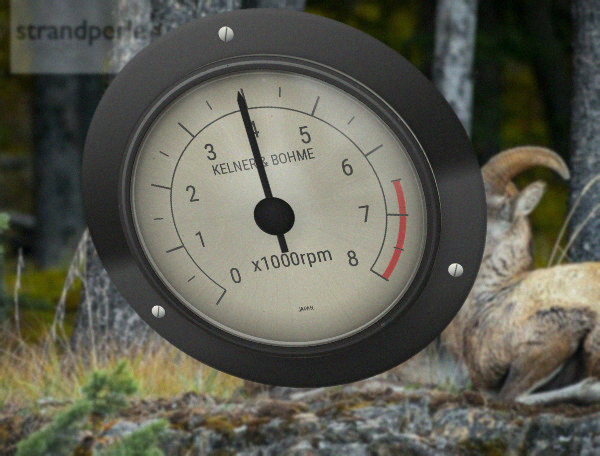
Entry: 4000 rpm
